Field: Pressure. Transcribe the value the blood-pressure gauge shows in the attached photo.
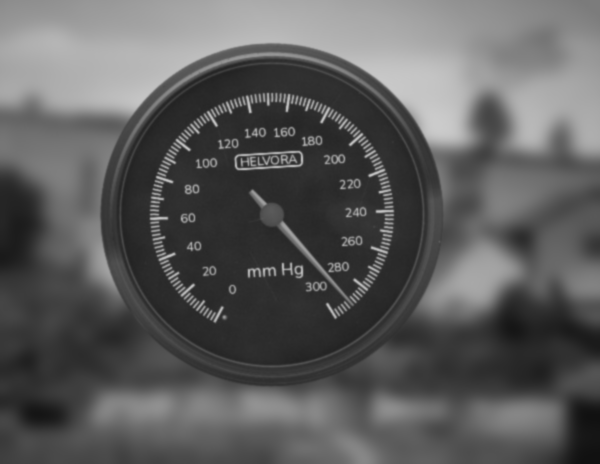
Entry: 290 mmHg
